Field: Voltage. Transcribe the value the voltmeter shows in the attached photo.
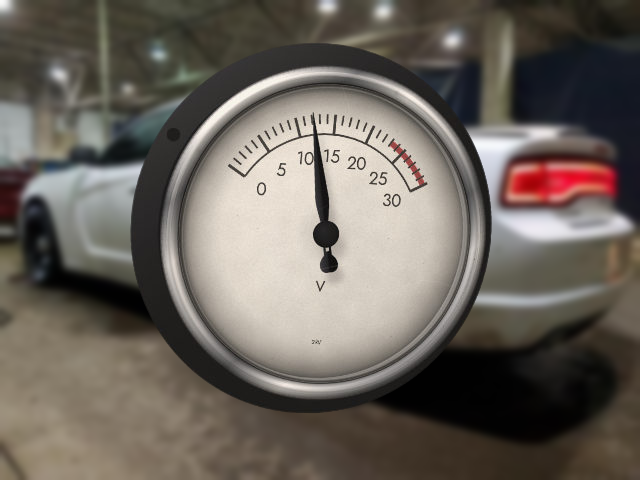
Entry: 12 V
